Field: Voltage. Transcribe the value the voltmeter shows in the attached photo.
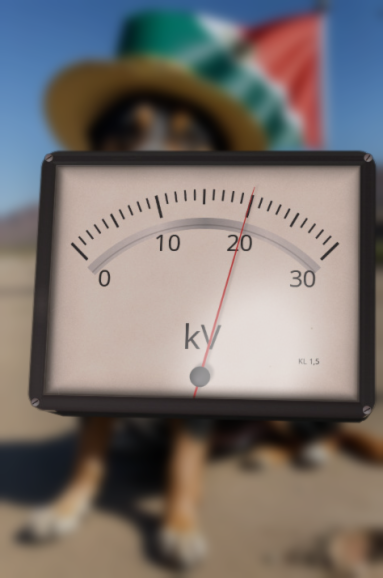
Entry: 20 kV
